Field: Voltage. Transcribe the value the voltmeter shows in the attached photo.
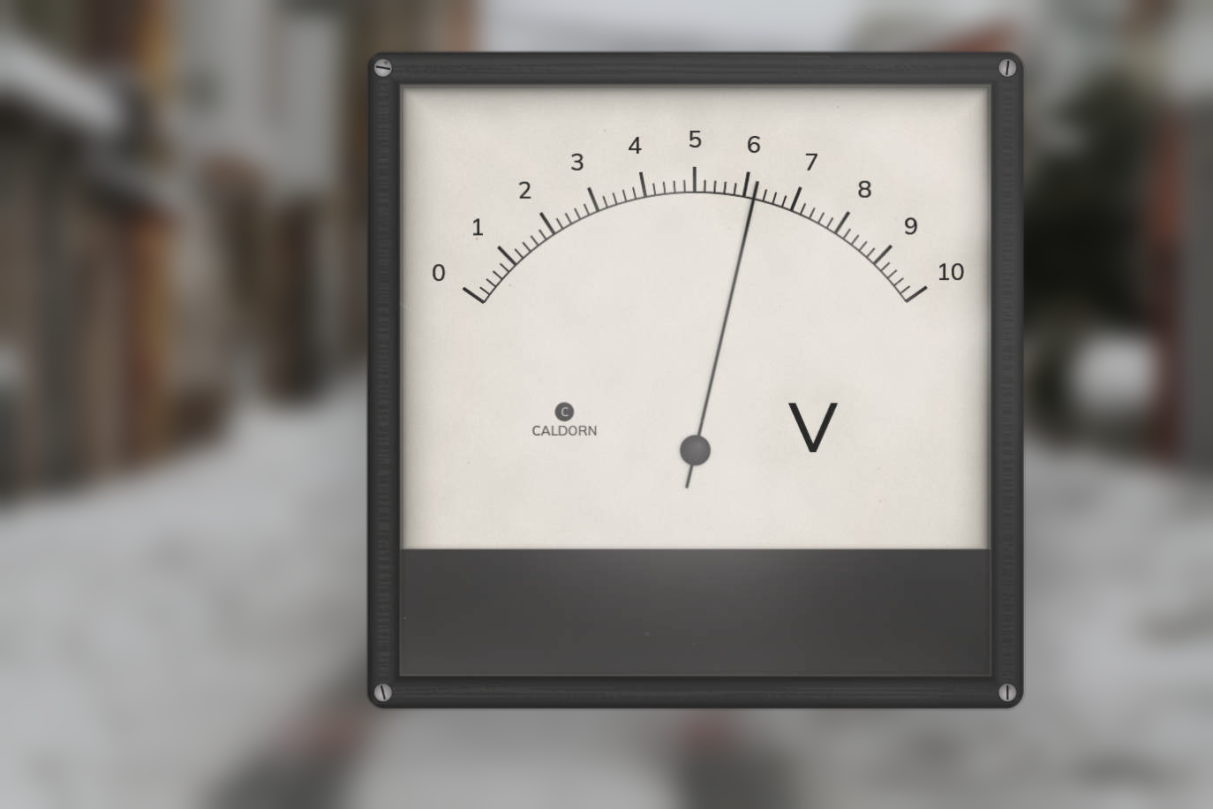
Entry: 6.2 V
